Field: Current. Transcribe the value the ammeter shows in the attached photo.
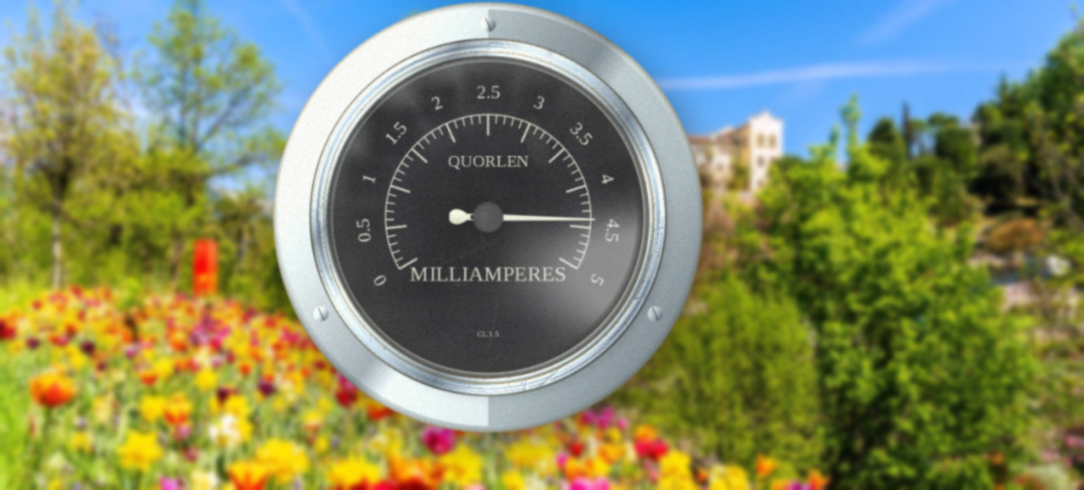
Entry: 4.4 mA
